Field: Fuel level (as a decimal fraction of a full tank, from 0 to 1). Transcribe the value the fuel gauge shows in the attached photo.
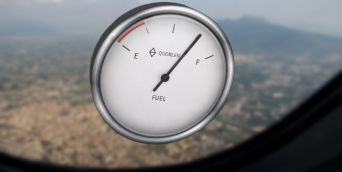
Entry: 0.75
